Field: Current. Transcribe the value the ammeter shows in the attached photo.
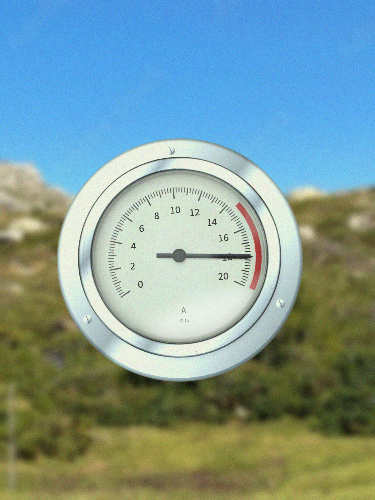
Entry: 18 A
